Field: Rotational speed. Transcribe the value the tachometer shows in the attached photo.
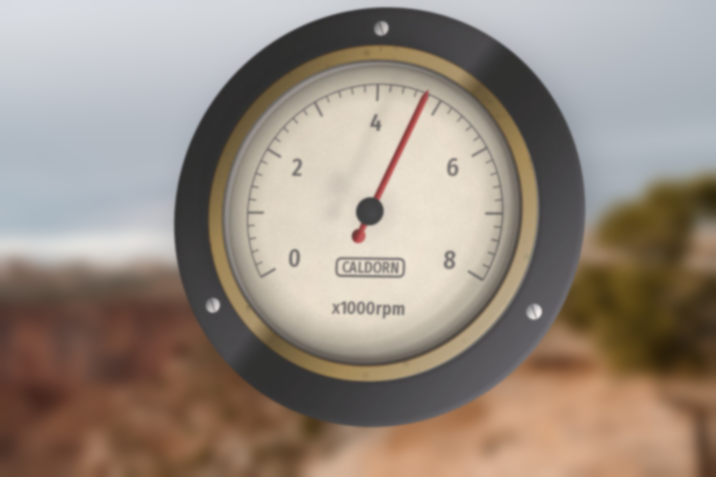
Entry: 4800 rpm
